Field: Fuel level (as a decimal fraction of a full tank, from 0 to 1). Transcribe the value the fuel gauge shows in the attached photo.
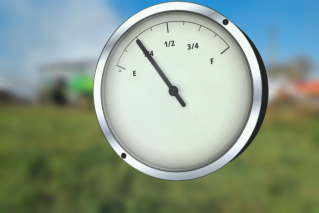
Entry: 0.25
